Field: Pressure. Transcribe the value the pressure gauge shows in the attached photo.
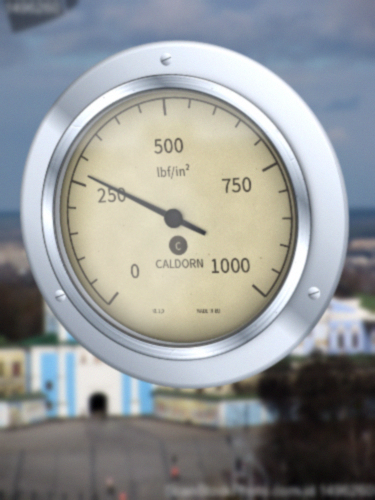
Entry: 275 psi
